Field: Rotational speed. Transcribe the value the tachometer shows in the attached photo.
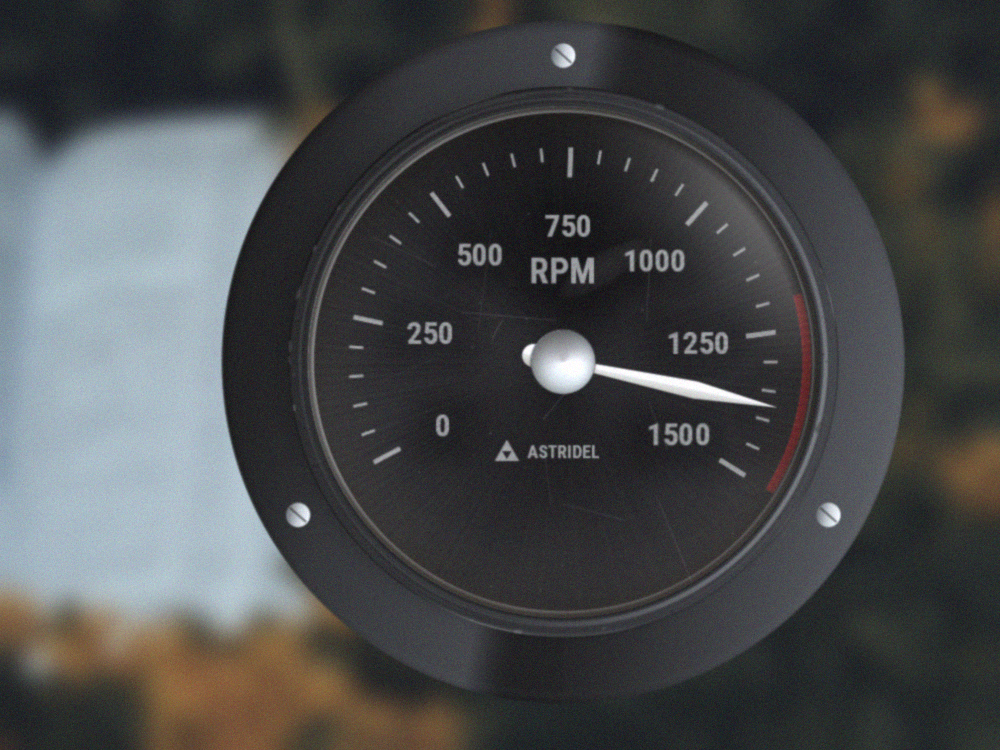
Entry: 1375 rpm
